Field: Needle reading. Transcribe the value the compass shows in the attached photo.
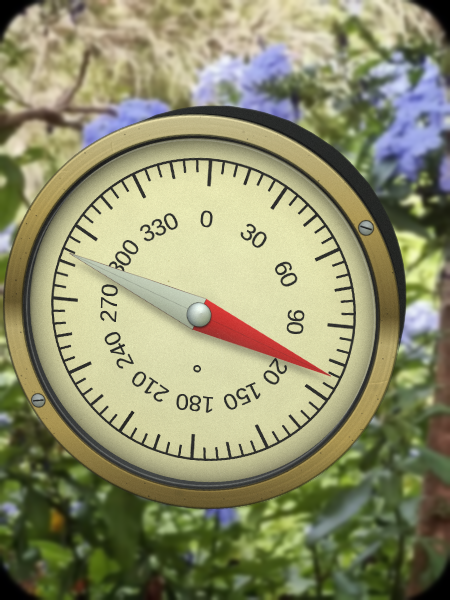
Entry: 110 °
